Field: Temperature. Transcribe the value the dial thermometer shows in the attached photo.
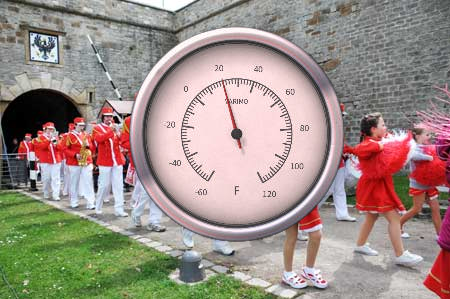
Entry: 20 °F
